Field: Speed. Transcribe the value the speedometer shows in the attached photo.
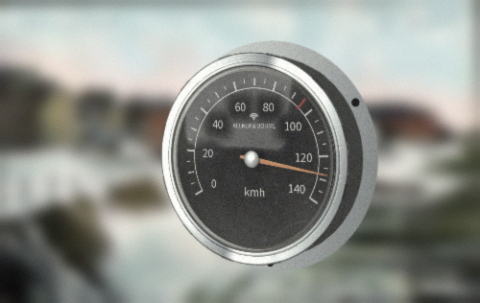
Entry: 127.5 km/h
